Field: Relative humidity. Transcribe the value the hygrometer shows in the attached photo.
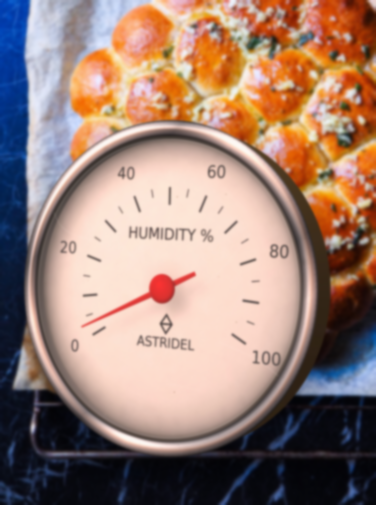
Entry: 2.5 %
